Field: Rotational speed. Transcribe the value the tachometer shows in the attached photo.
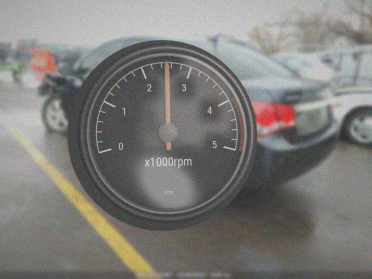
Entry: 2500 rpm
